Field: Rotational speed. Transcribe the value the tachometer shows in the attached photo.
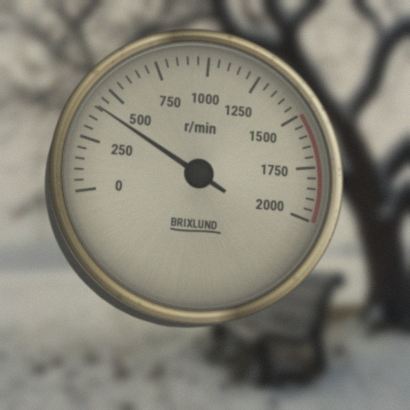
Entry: 400 rpm
